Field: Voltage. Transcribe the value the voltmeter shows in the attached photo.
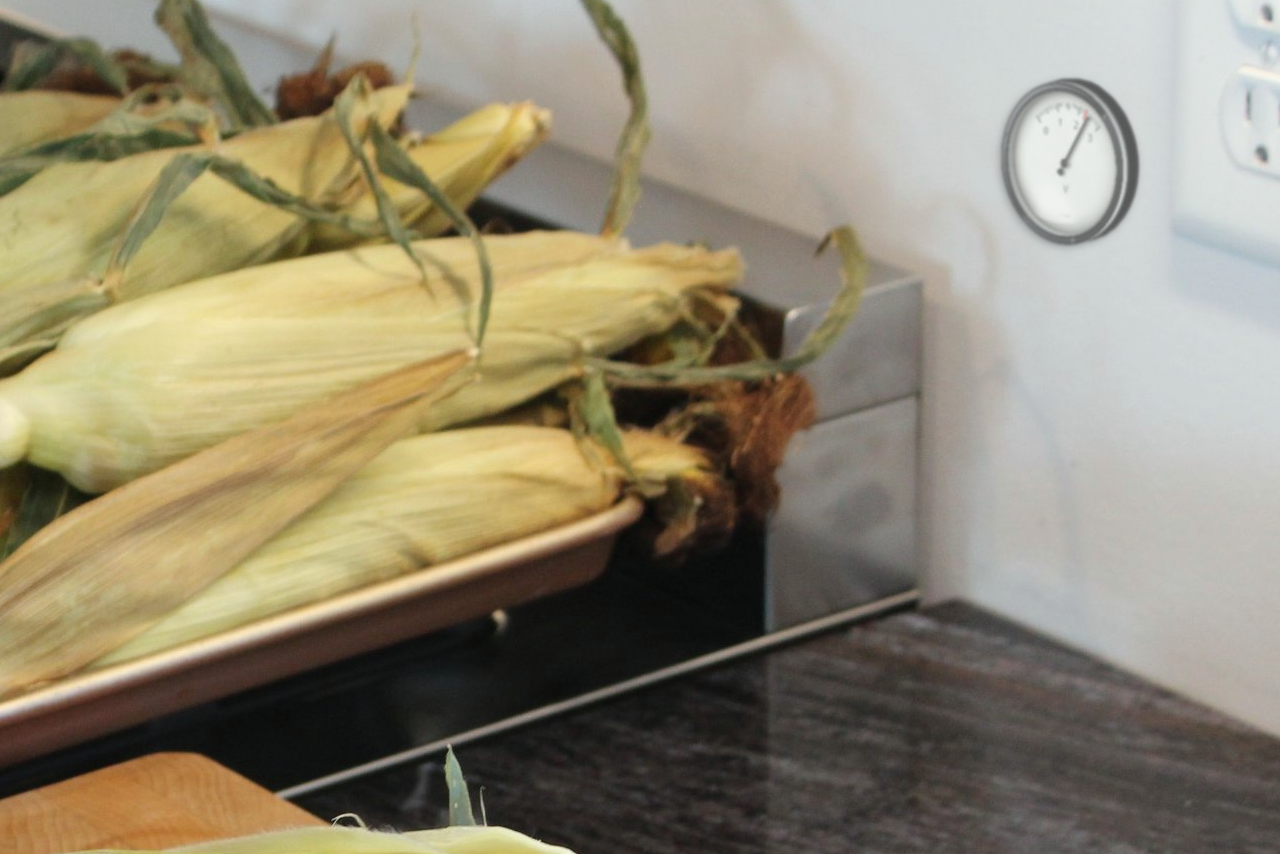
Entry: 2.5 V
